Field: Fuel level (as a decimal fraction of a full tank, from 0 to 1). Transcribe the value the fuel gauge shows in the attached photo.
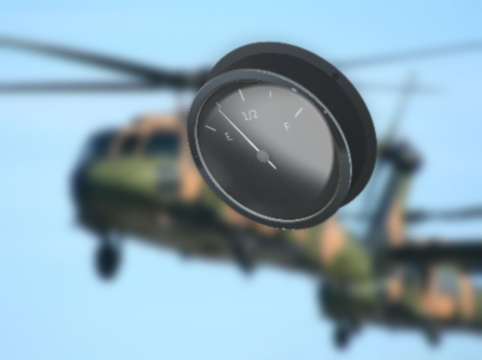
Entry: 0.25
